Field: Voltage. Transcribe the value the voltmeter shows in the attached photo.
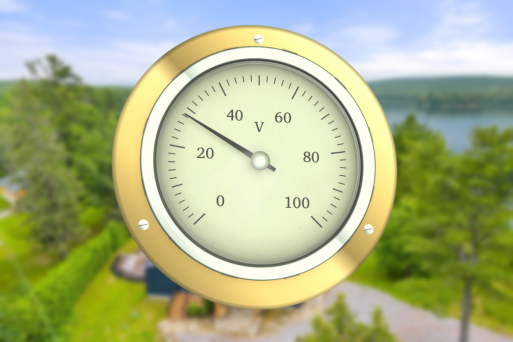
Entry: 28 V
